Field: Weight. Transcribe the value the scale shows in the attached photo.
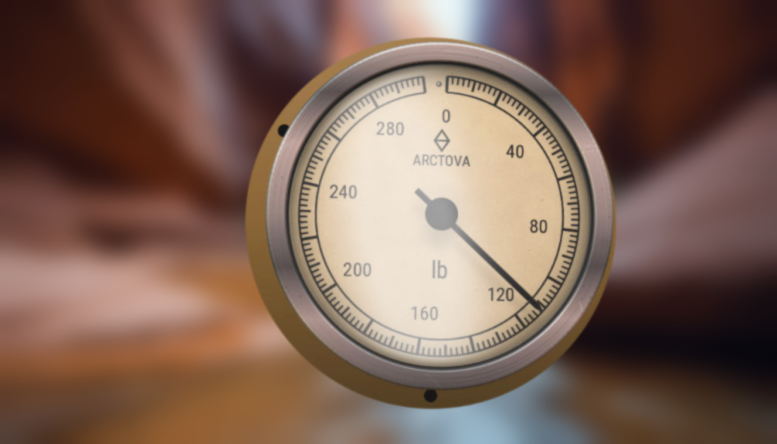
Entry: 112 lb
